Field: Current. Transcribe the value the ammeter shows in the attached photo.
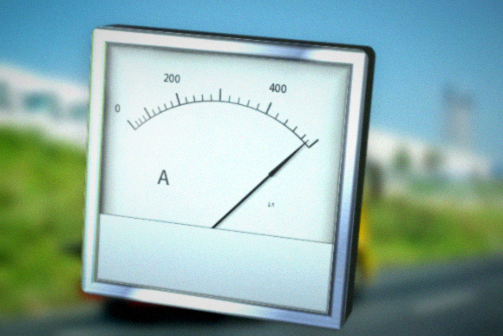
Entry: 490 A
